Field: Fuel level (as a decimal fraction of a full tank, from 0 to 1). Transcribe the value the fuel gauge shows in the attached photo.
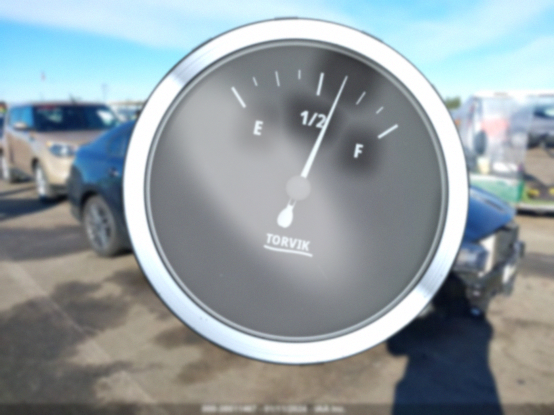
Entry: 0.625
